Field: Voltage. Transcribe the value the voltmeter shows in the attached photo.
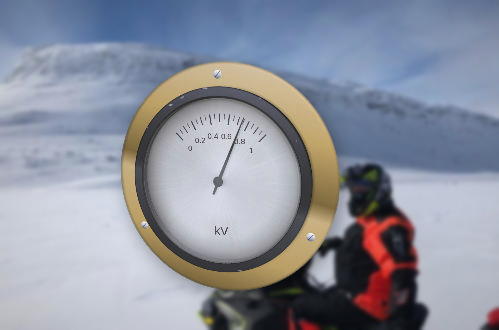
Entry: 0.75 kV
